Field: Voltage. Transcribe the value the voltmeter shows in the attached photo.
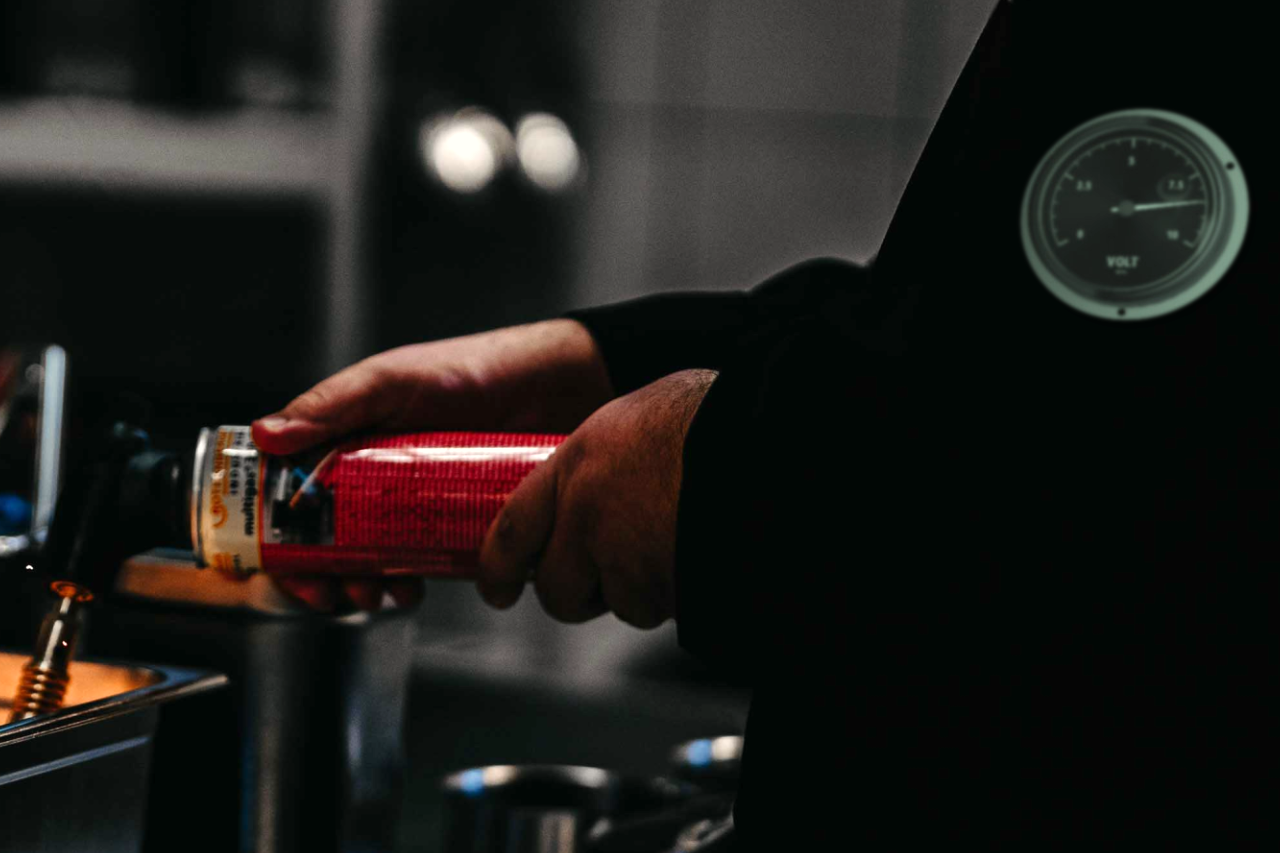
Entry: 8.5 V
